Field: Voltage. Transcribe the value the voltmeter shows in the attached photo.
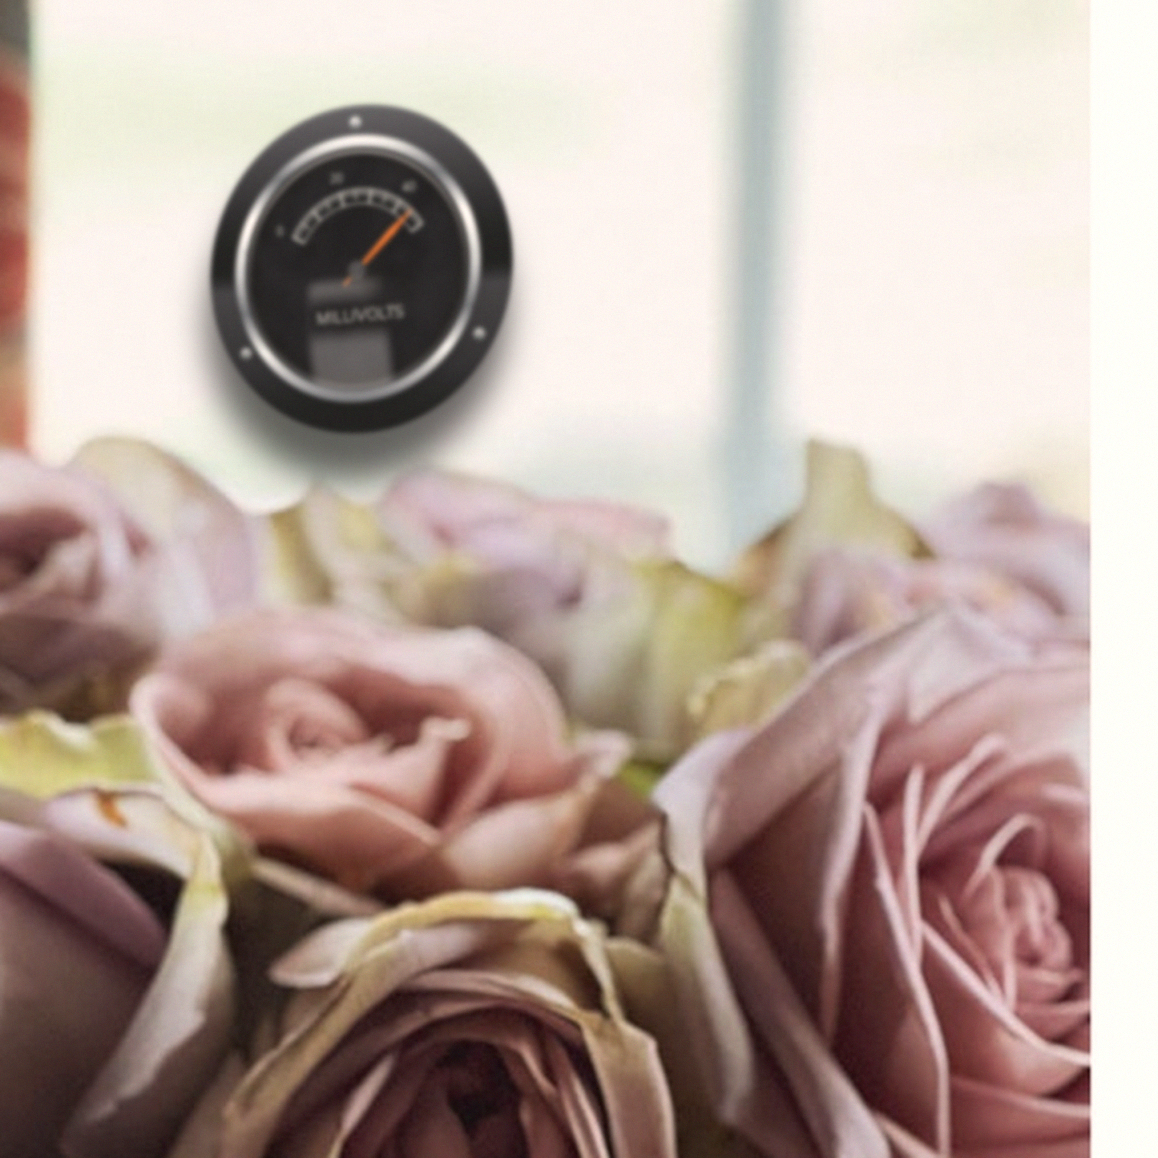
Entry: 45 mV
